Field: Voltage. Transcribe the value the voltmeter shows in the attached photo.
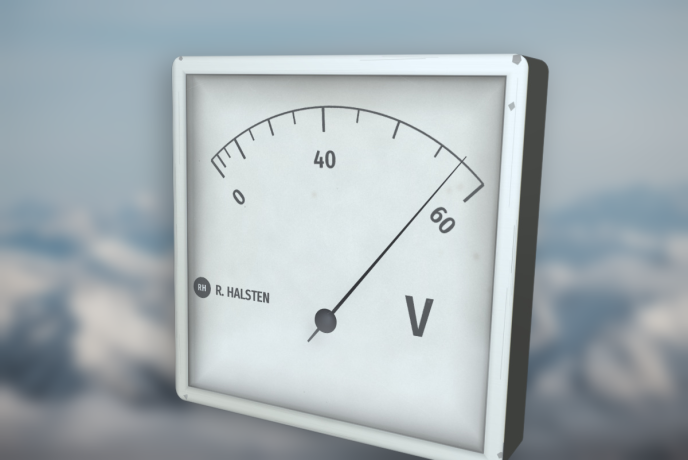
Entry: 57.5 V
